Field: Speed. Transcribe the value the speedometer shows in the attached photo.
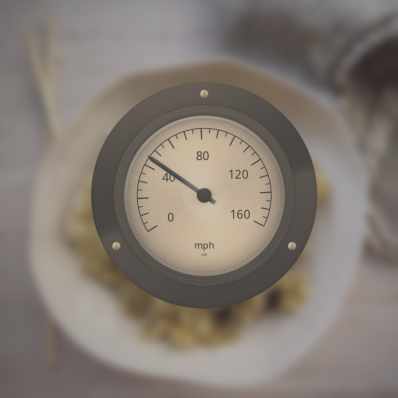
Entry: 45 mph
